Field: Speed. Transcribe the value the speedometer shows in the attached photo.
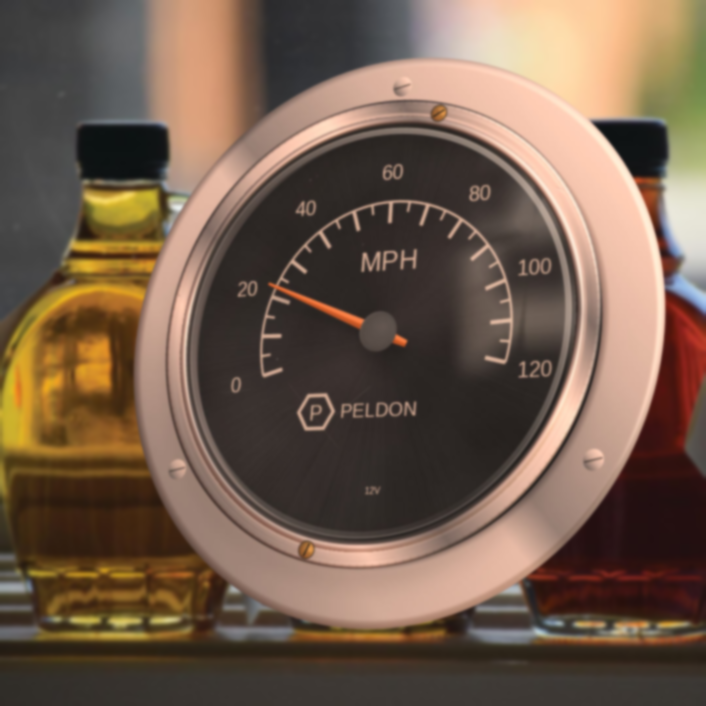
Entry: 22.5 mph
